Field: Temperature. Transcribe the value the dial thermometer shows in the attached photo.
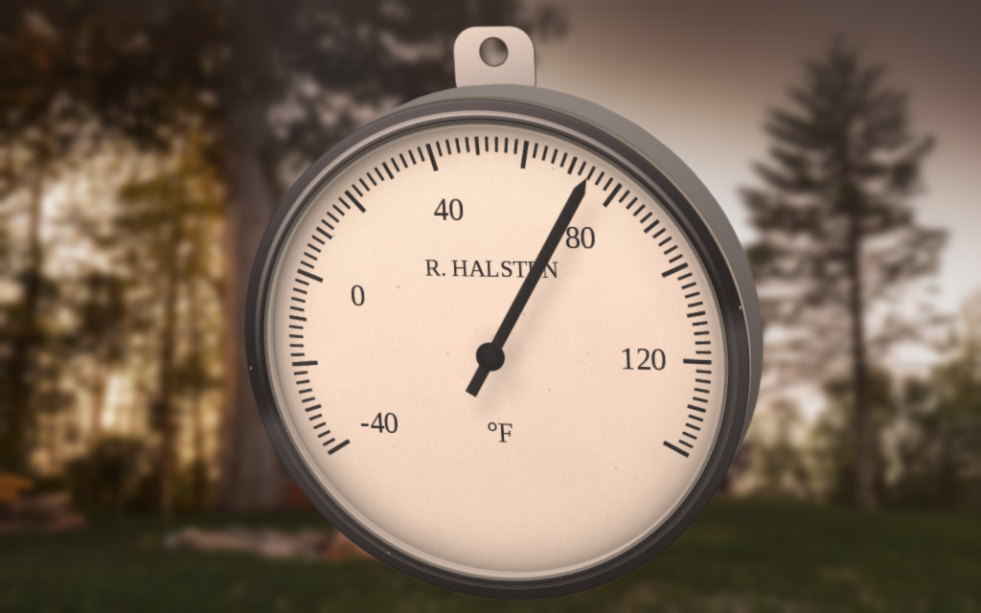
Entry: 74 °F
